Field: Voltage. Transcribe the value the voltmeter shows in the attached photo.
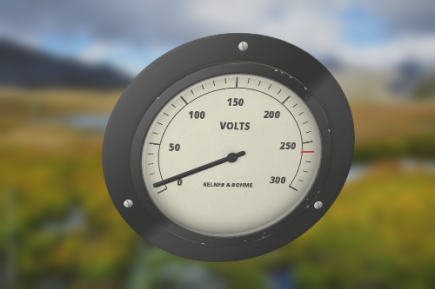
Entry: 10 V
